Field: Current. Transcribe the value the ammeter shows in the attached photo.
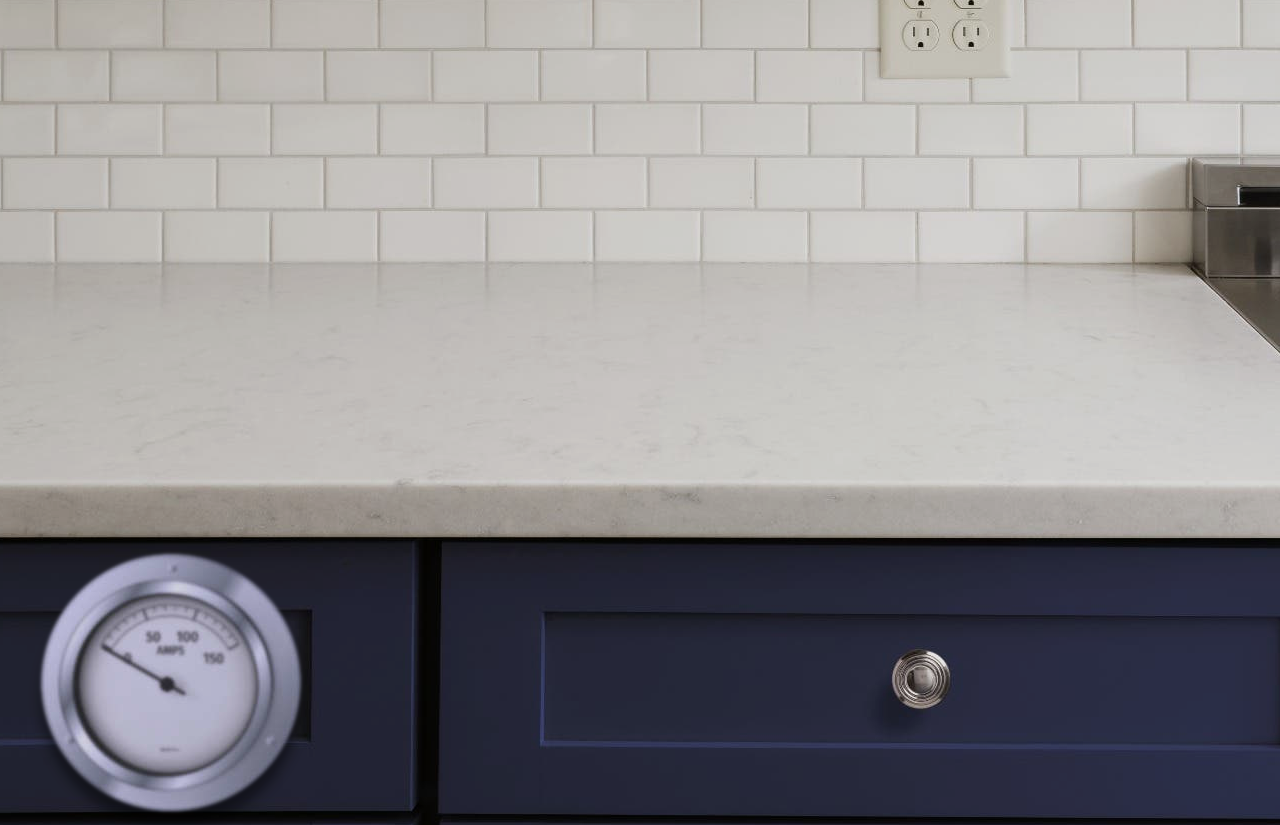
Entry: 0 A
